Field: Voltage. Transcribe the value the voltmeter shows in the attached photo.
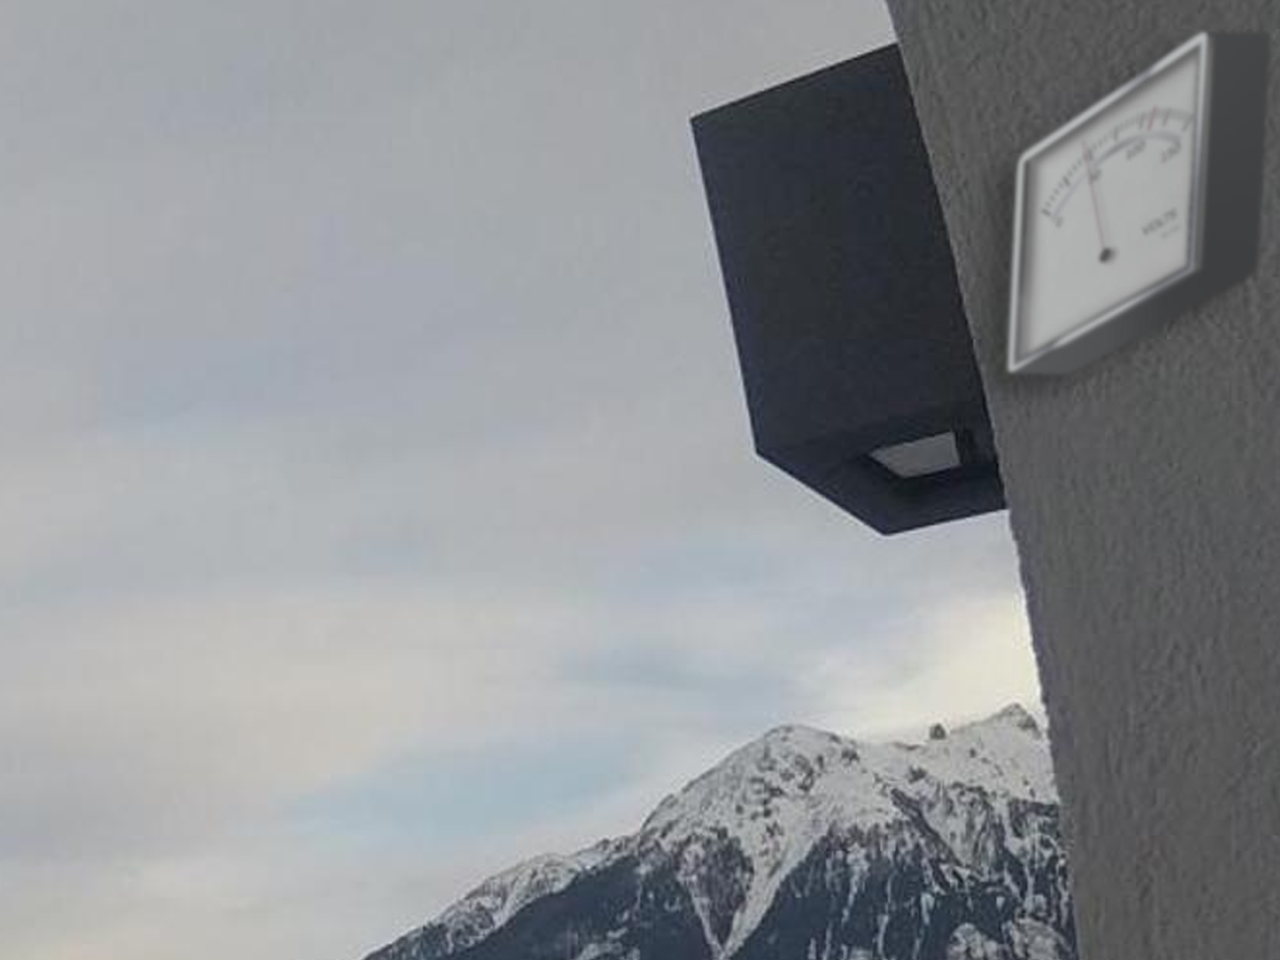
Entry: 50 V
